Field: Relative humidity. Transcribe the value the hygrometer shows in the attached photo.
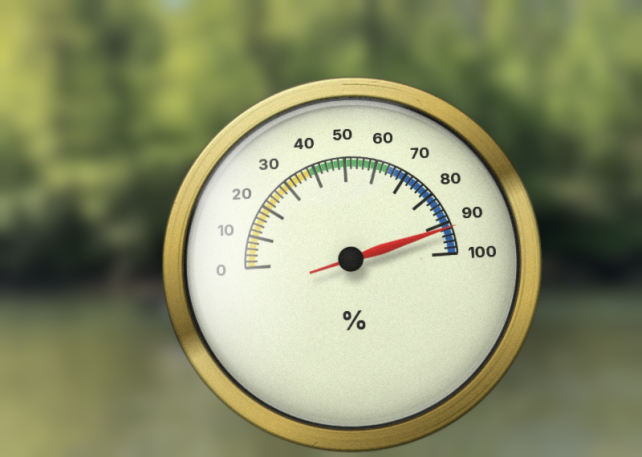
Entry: 92 %
